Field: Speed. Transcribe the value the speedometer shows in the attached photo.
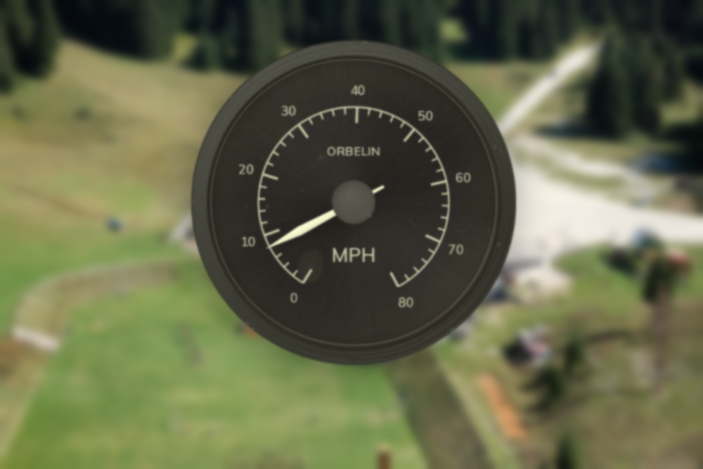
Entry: 8 mph
